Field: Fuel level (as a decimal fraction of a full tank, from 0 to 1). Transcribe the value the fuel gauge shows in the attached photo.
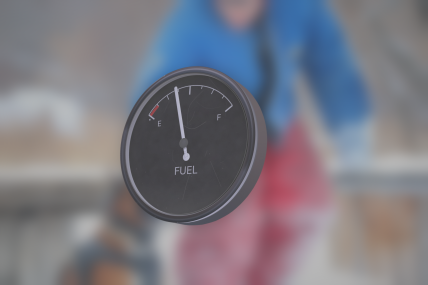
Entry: 0.375
